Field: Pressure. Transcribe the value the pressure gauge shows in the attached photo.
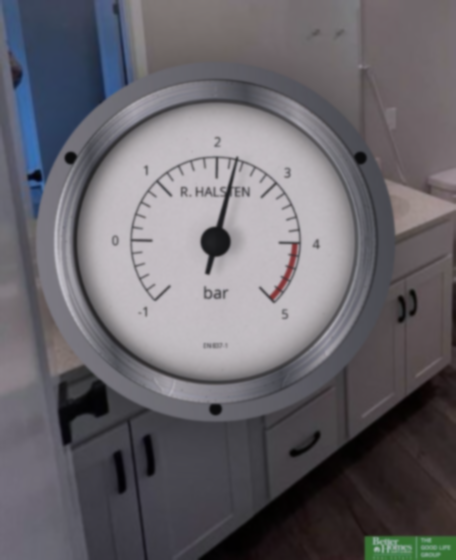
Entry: 2.3 bar
